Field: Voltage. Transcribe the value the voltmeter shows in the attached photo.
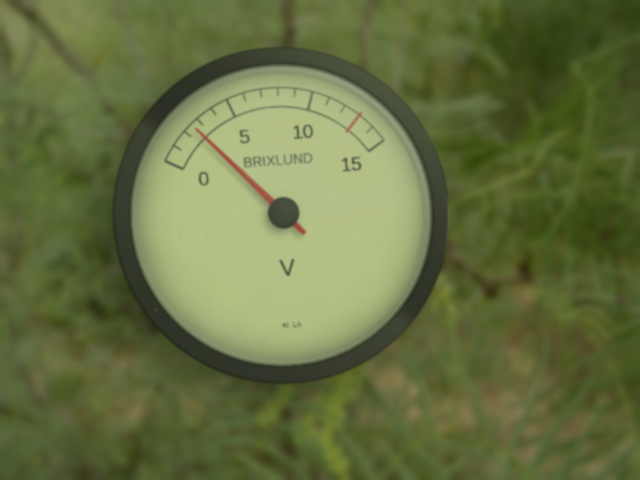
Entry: 2.5 V
